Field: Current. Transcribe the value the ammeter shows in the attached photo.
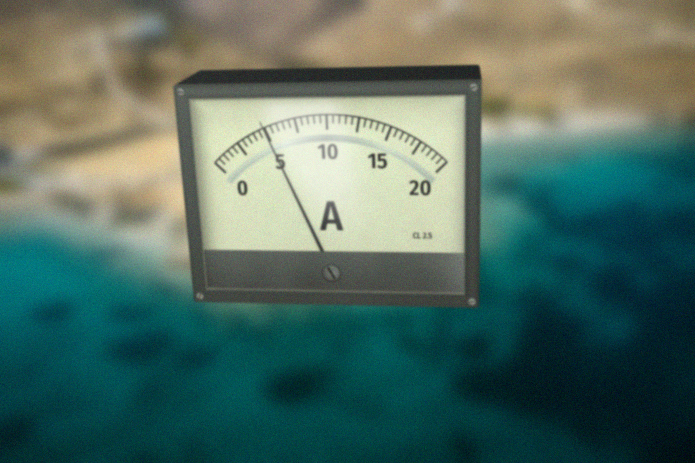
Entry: 5 A
